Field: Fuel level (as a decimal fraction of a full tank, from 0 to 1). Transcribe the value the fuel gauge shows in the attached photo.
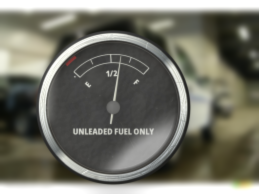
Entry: 0.625
